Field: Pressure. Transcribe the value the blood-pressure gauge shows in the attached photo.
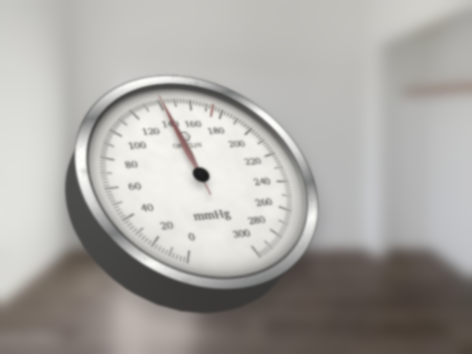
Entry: 140 mmHg
